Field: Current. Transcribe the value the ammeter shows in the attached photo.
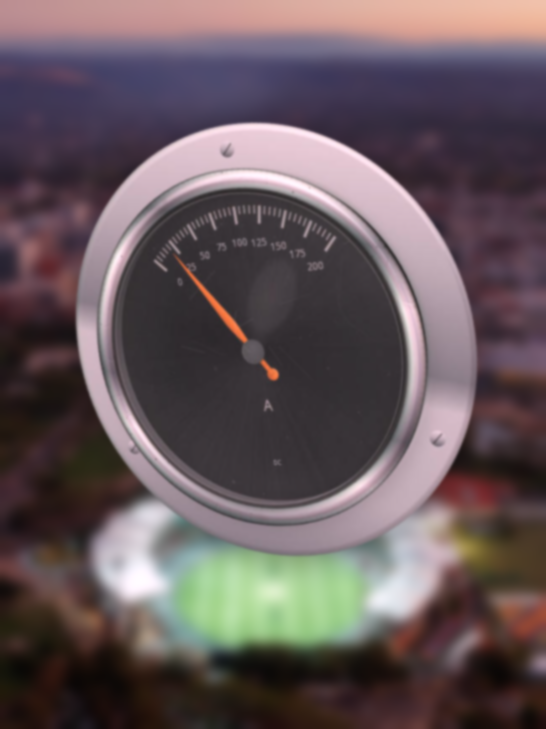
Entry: 25 A
